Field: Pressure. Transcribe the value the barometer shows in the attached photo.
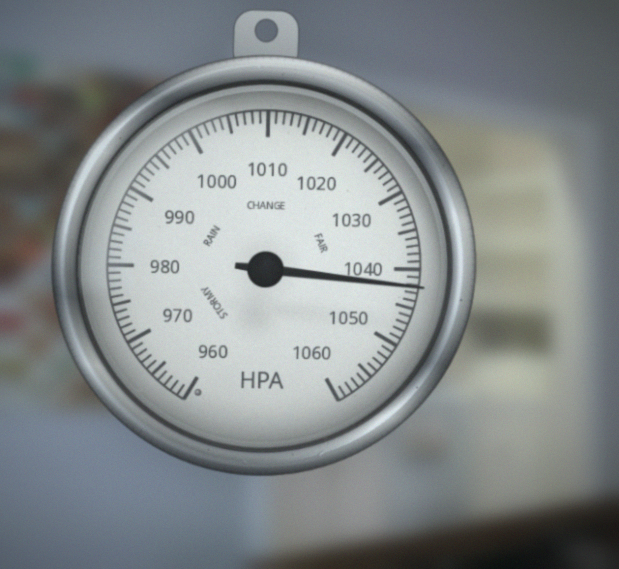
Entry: 1042 hPa
